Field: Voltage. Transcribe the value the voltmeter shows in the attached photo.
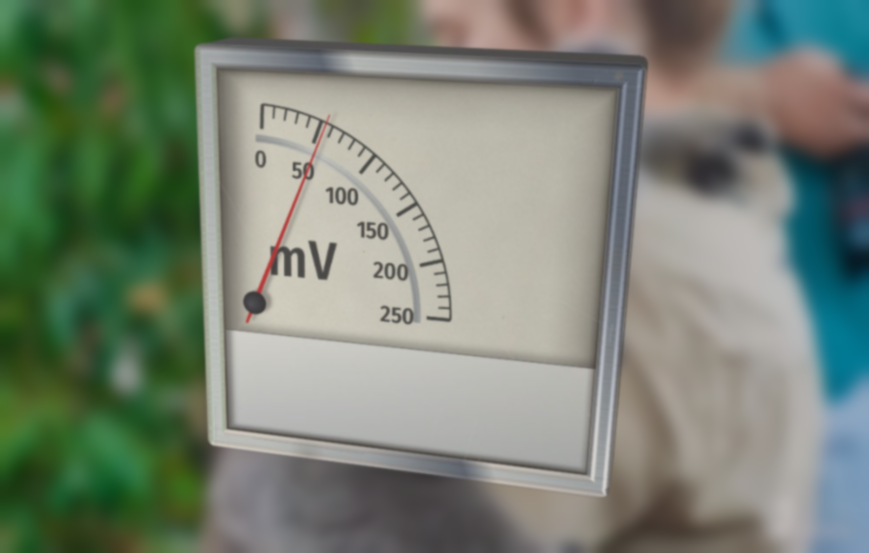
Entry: 55 mV
